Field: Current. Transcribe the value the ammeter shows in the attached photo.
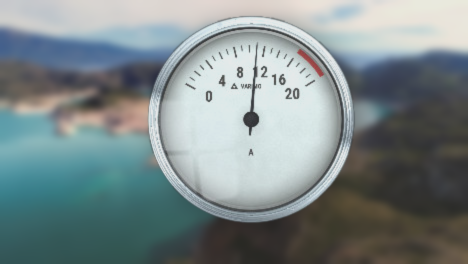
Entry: 11 A
